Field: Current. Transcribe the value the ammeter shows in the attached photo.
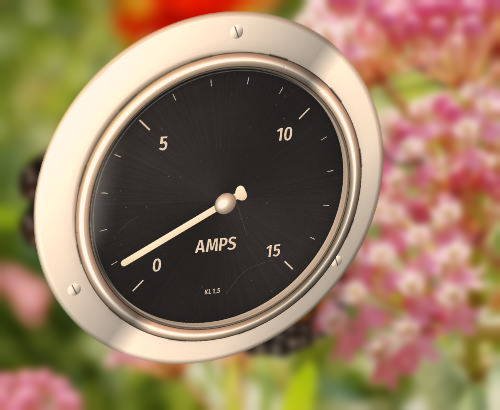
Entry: 1 A
